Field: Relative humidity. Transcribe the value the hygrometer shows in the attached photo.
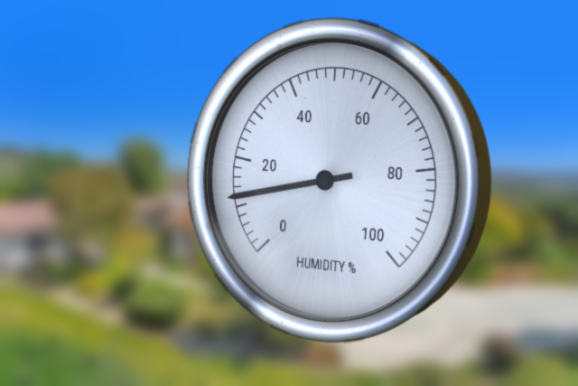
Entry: 12 %
